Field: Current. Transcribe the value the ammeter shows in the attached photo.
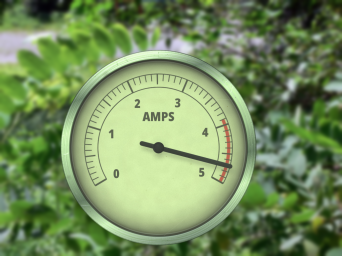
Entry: 4.7 A
